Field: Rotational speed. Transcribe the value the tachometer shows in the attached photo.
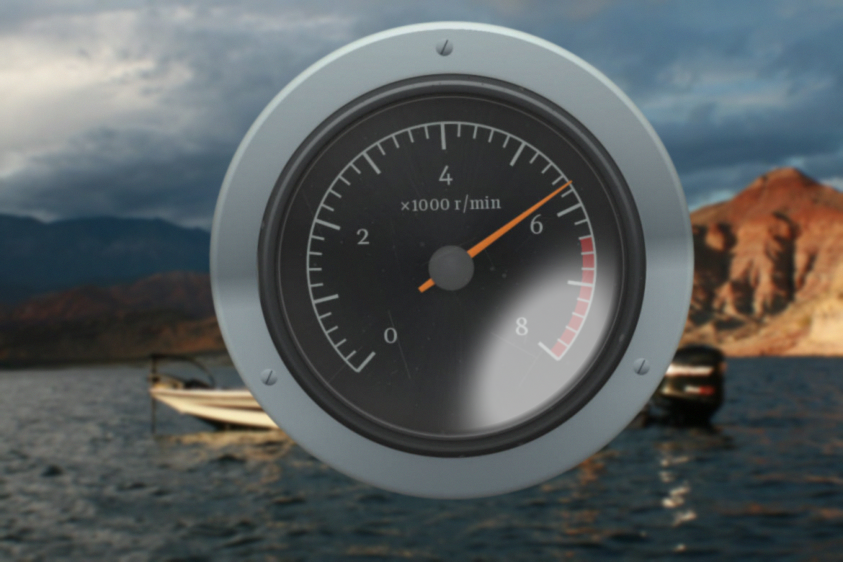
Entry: 5700 rpm
